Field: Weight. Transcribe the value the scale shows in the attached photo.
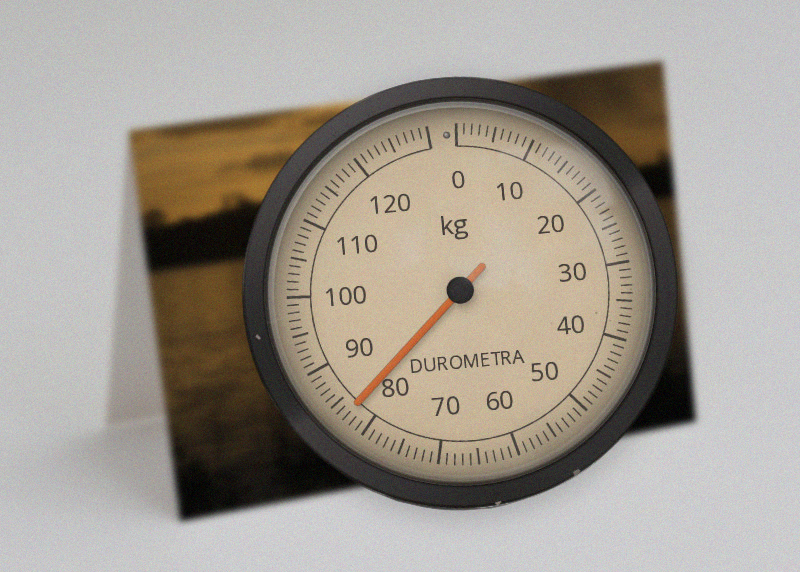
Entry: 83 kg
